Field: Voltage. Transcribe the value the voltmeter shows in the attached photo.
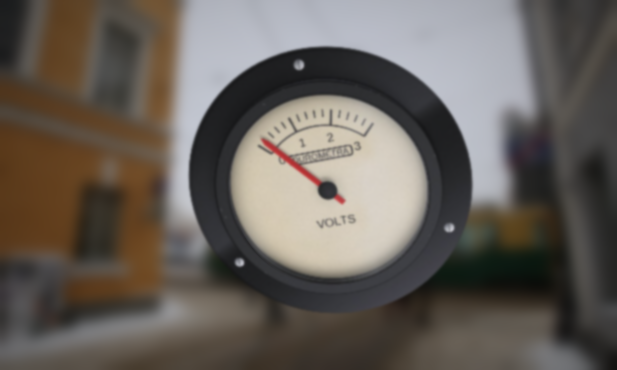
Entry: 0.2 V
